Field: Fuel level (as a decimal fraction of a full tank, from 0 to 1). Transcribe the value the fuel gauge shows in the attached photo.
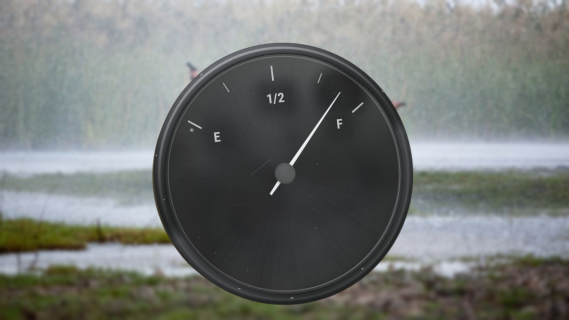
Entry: 0.875
